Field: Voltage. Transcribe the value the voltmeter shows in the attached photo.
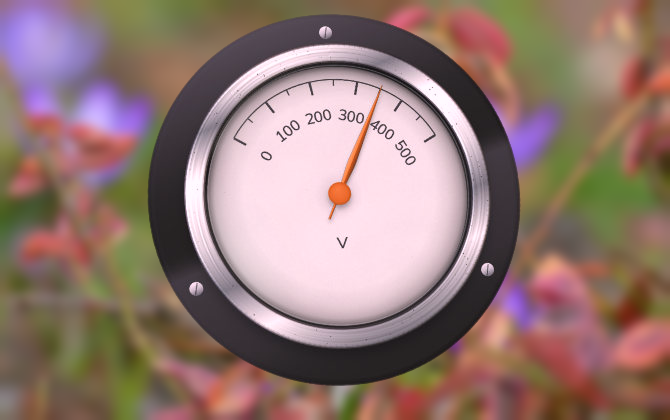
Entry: 350 V
